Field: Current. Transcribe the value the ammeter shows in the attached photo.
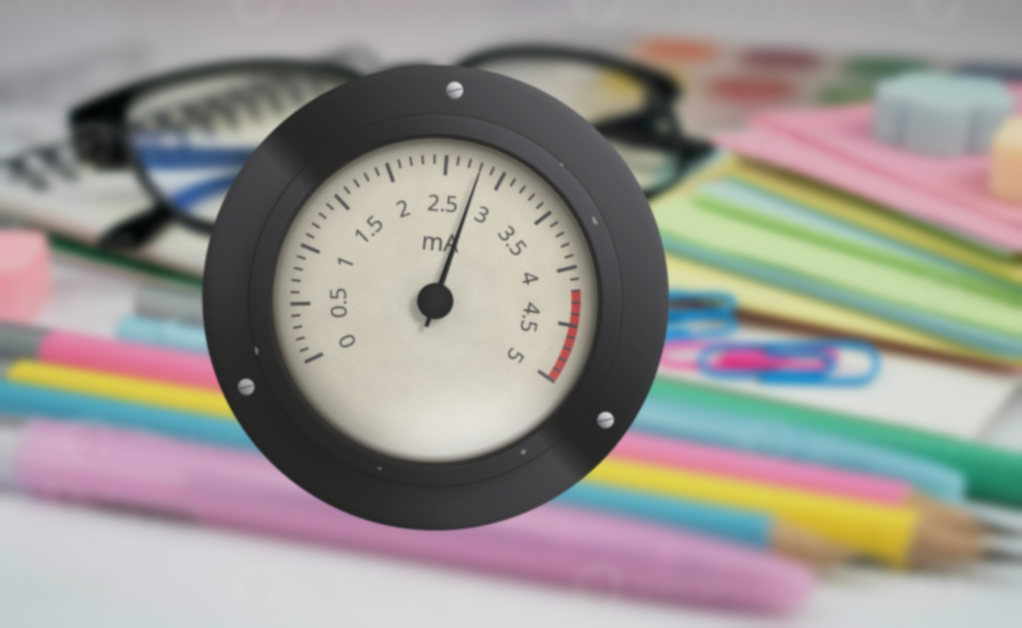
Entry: 2.8 mA
